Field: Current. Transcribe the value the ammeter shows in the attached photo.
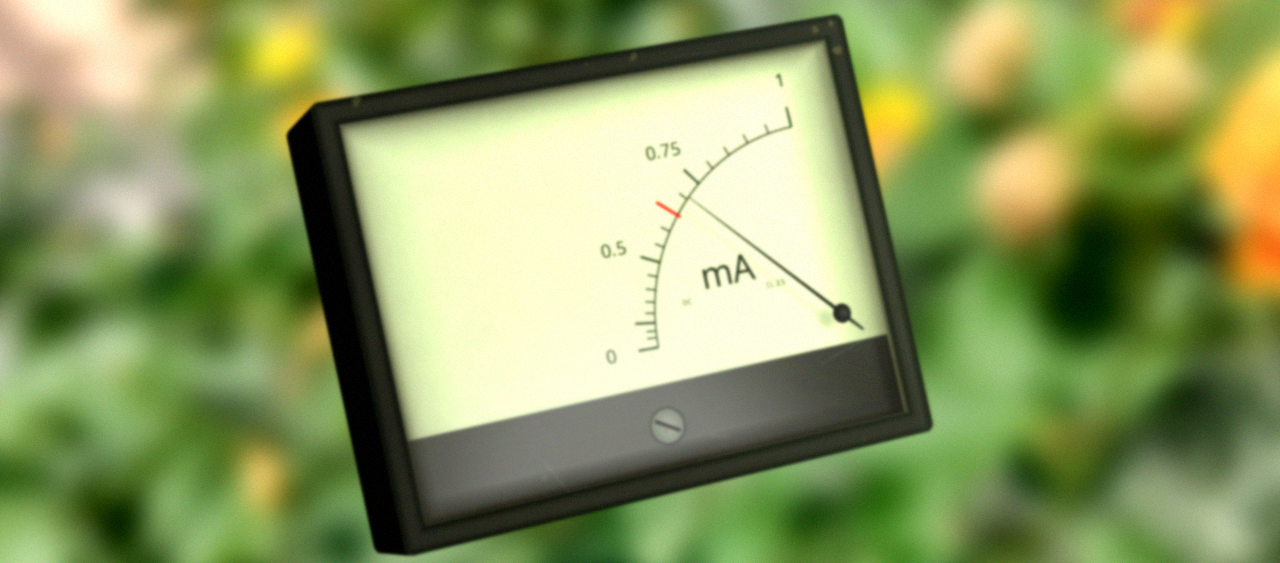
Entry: 0.7 mA
